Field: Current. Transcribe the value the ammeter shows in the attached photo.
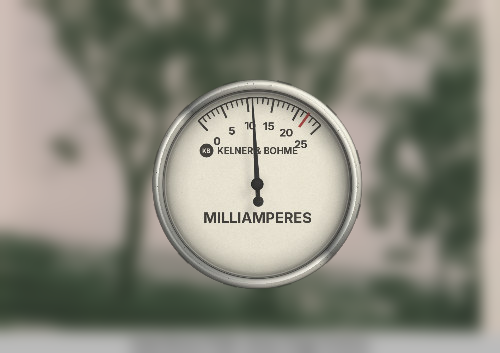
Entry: 11 mA
